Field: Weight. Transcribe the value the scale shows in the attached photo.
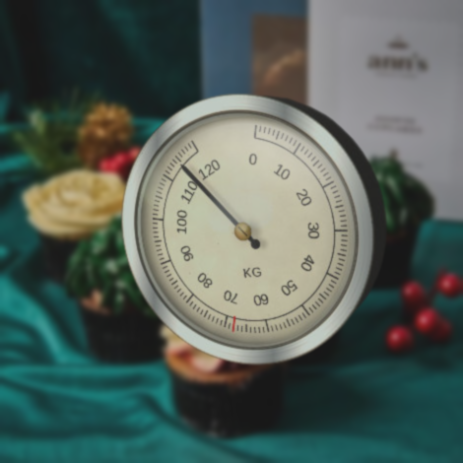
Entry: 115 kg
